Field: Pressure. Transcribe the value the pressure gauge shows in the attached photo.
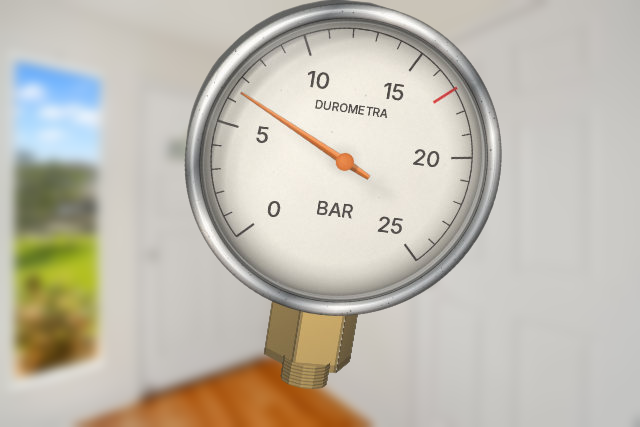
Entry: 6.5 bar
